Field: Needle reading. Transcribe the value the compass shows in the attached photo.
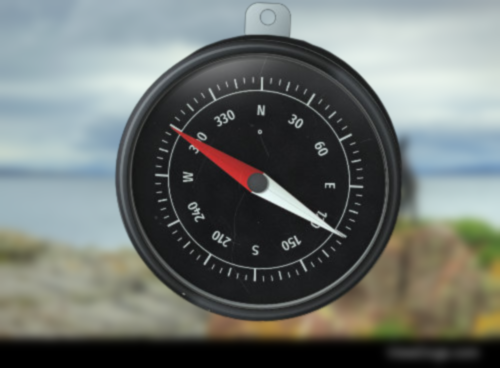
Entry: 300 °
